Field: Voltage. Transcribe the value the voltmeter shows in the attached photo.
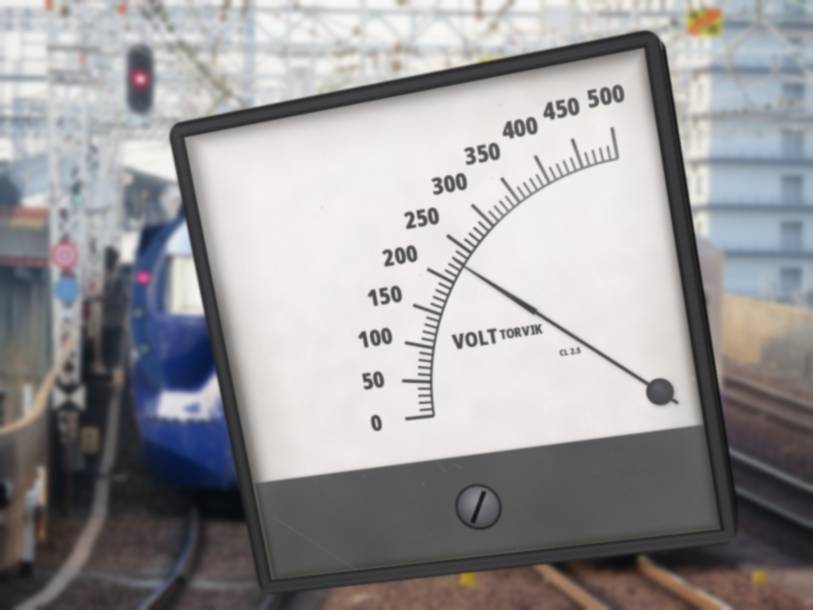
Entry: 230 V
